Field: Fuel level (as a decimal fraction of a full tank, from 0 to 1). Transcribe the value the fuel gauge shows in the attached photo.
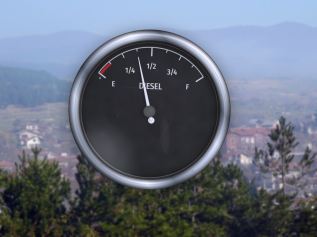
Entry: 0.375
